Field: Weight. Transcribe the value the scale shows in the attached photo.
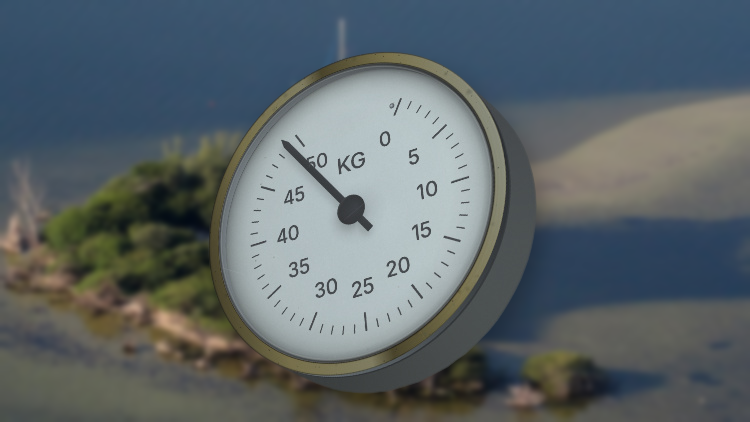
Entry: 49 kg
